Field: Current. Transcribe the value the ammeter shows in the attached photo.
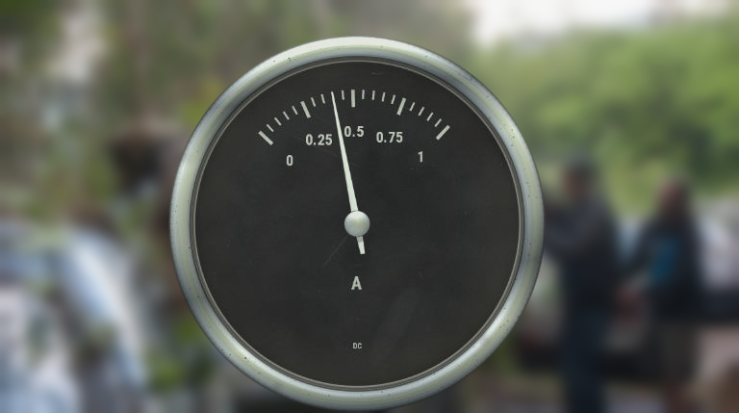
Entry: 0.4 A
